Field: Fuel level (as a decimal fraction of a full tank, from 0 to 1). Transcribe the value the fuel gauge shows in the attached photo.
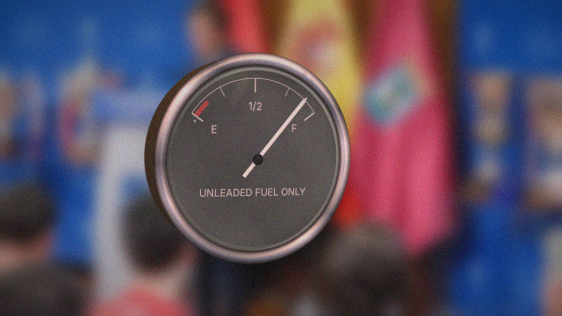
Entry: 0.875
